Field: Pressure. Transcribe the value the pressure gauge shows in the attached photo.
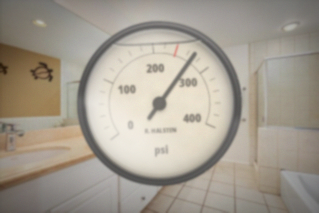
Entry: 270 psi
